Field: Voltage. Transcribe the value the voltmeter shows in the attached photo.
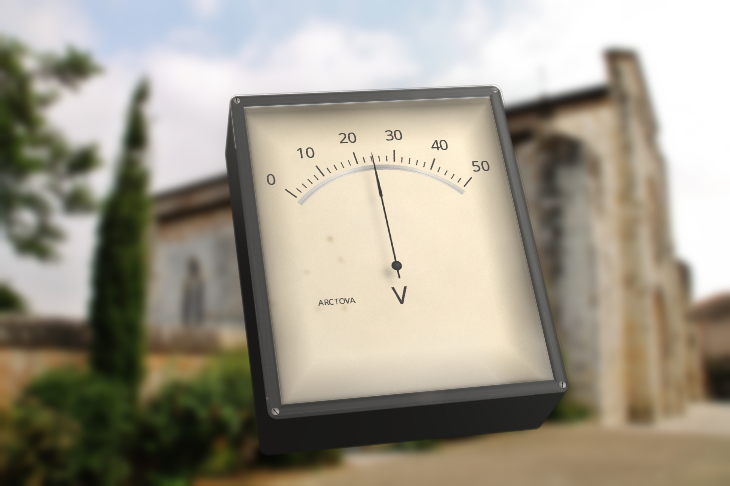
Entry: 24 V
